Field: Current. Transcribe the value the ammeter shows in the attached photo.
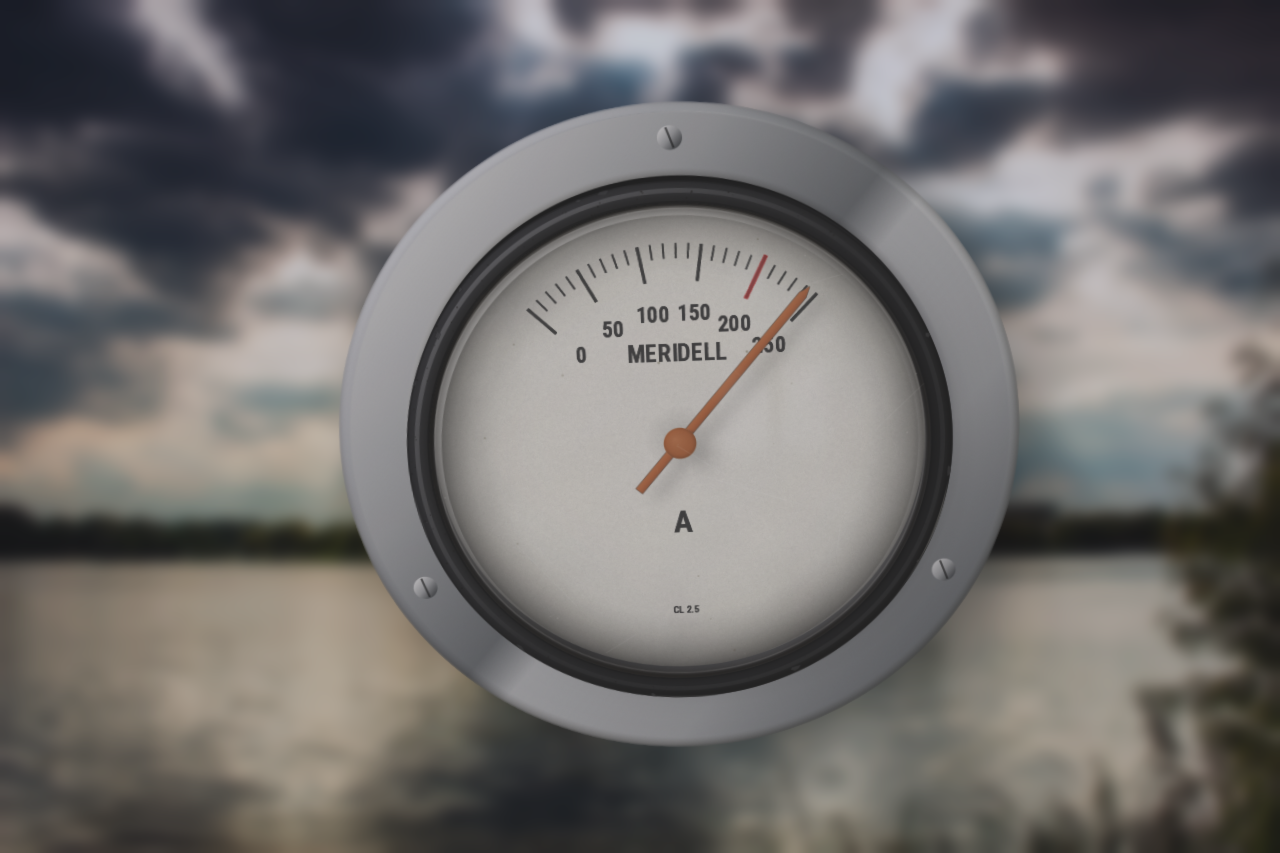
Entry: 240 A
